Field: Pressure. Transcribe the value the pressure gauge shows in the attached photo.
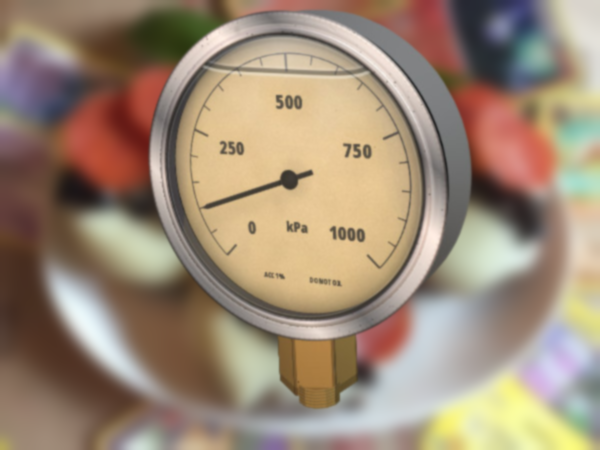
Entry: 100 kPa
